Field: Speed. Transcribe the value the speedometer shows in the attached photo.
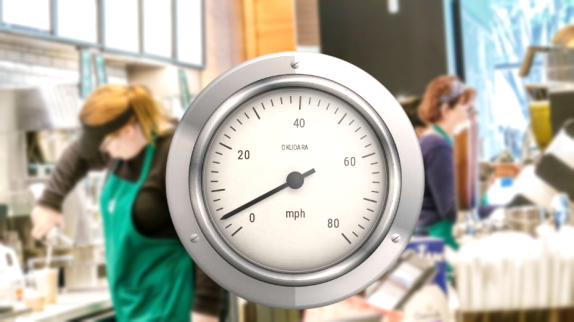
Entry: 4 mph
